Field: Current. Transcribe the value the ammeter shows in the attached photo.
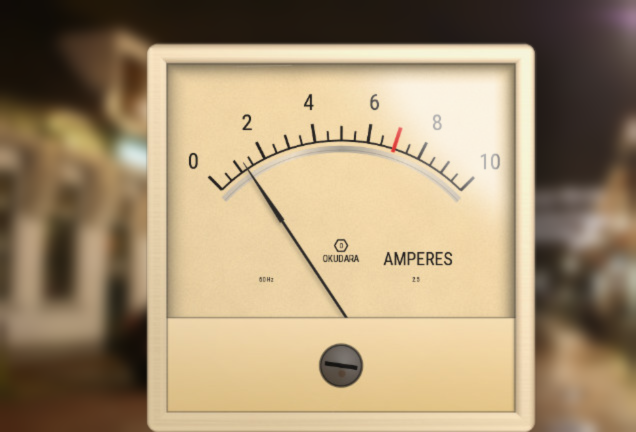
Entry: 1.25 A
